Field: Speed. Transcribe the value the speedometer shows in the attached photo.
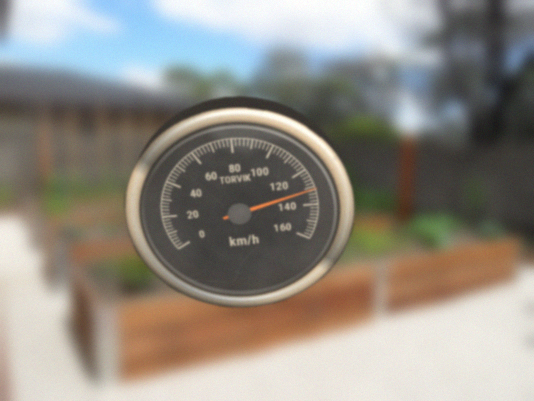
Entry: 130 km/h
